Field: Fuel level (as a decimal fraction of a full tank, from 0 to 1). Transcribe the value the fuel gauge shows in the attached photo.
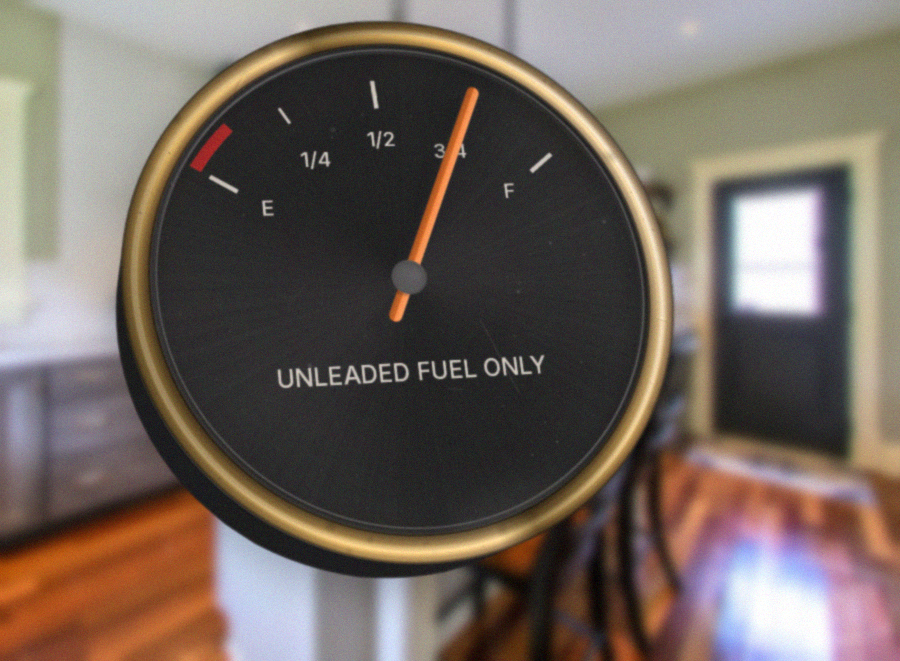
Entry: 0.75
